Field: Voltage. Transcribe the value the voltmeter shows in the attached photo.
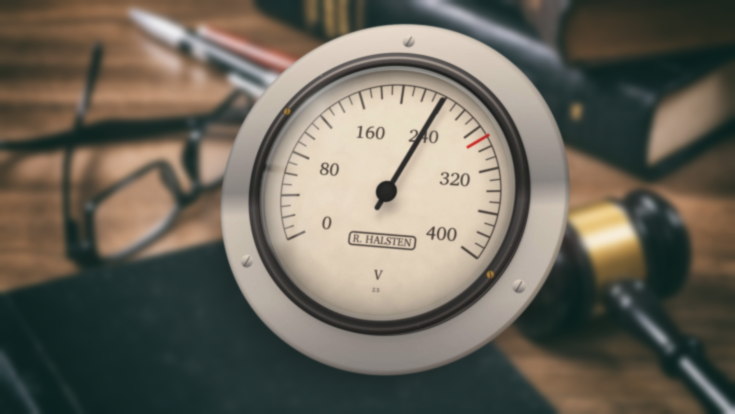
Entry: 240 V
